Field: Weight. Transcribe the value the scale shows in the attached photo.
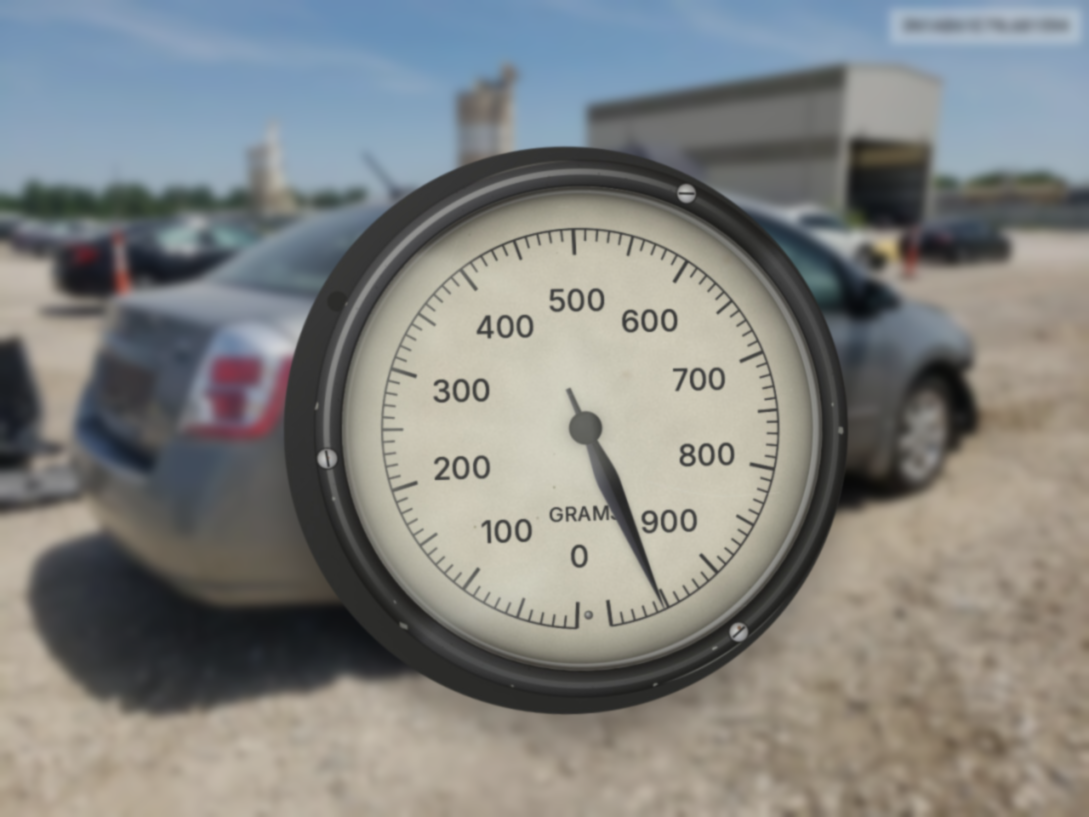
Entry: 955 g
